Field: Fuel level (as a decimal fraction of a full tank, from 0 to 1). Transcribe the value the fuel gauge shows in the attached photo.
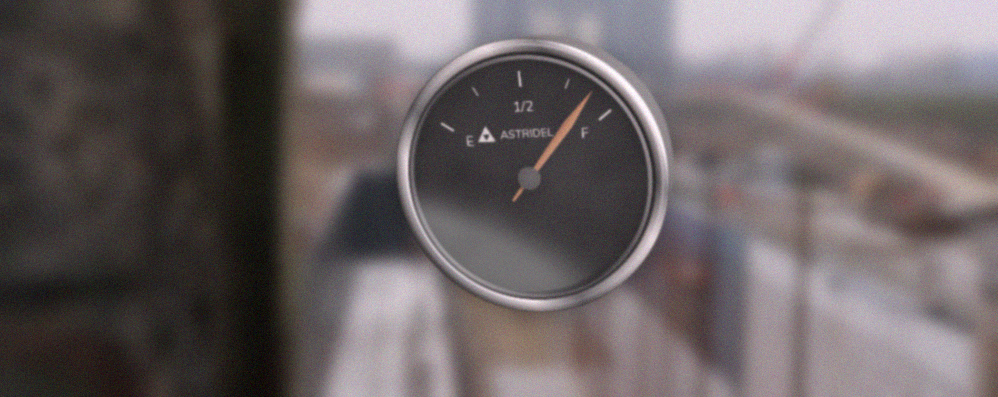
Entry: 0.875
